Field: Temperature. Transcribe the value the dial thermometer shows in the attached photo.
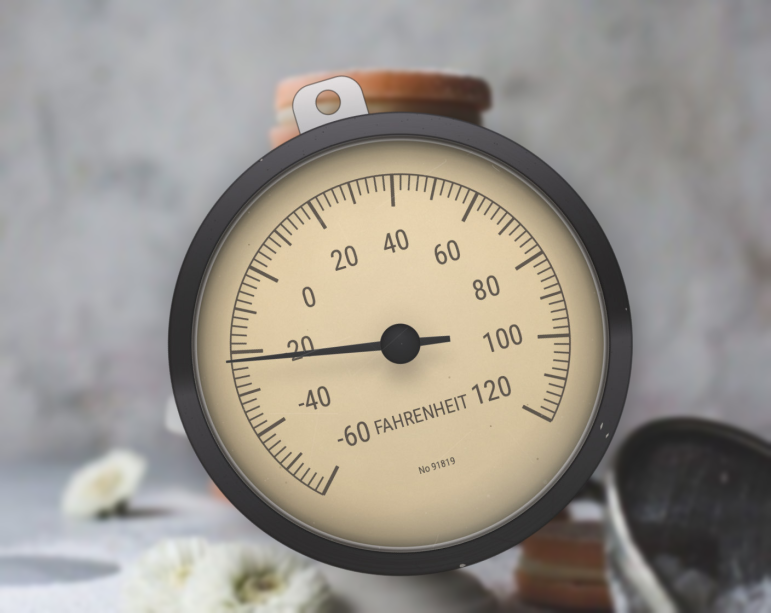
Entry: -22 °F
